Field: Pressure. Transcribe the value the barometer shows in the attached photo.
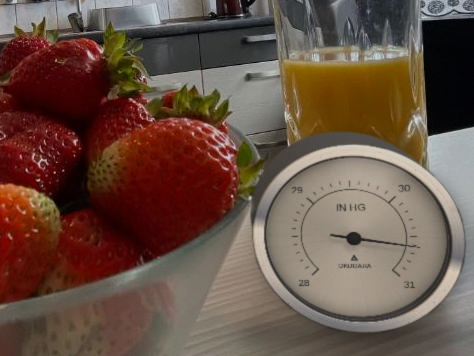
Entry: 30.6 inHg
